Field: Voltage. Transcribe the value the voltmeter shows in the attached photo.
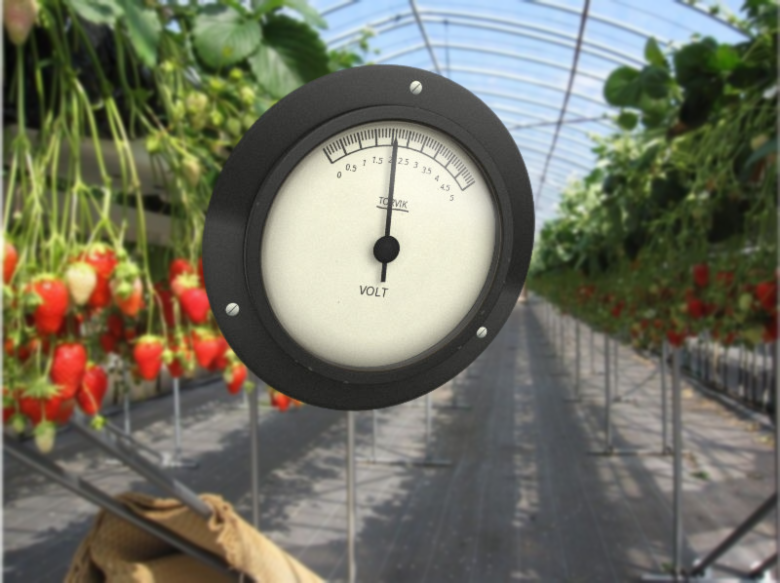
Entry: 2 V
